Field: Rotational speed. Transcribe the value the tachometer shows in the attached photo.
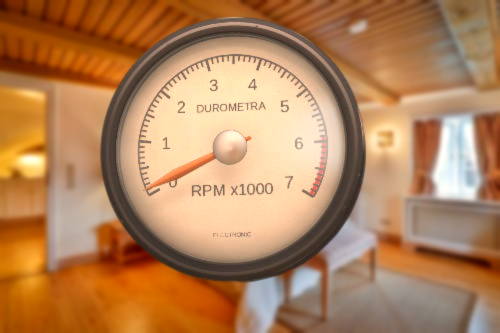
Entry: 100 rpm
